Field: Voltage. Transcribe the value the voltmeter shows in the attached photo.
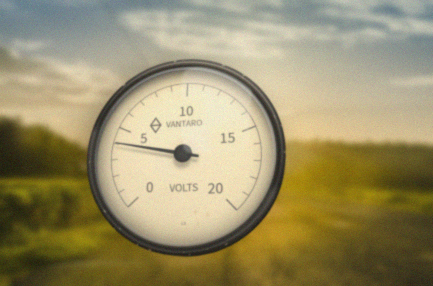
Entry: 4 V
